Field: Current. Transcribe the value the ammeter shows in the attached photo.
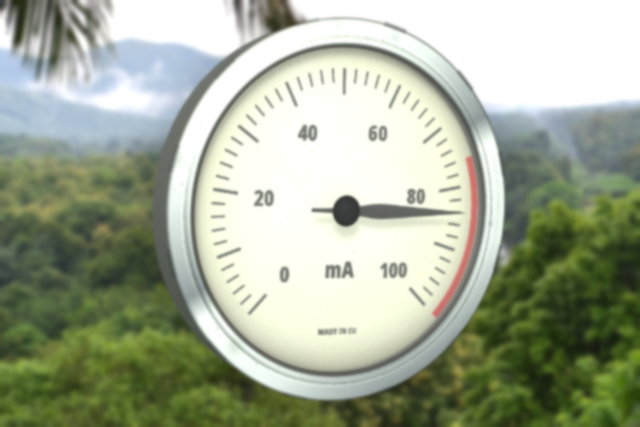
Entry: 84 mA
